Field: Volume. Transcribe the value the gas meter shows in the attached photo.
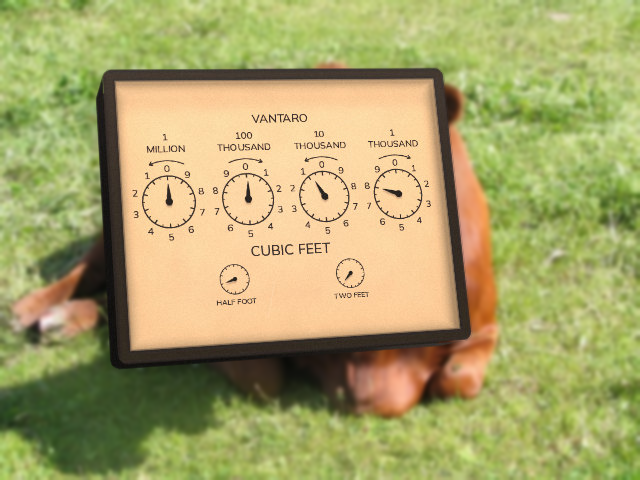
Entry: 800 ft³
